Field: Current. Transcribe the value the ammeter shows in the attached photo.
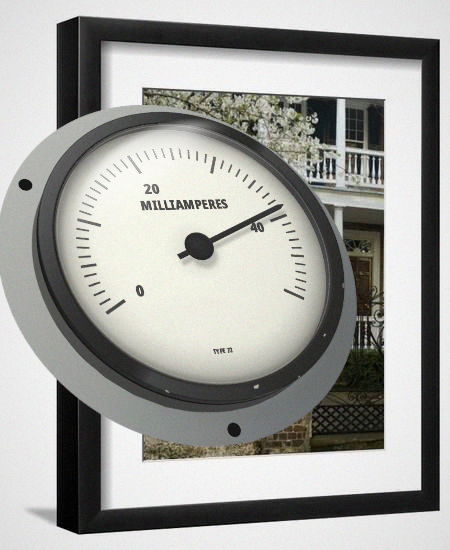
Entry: 39 mA
